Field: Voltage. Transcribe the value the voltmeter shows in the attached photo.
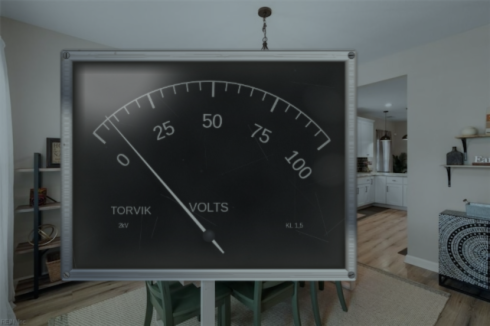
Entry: 7.5 V
